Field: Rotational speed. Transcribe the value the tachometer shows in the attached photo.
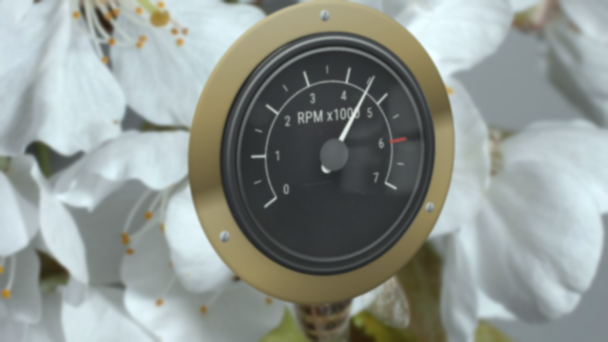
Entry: 4500 rpm
